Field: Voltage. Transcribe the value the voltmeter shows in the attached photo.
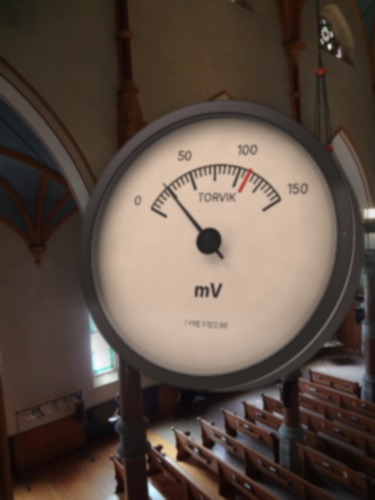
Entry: 25 mV
